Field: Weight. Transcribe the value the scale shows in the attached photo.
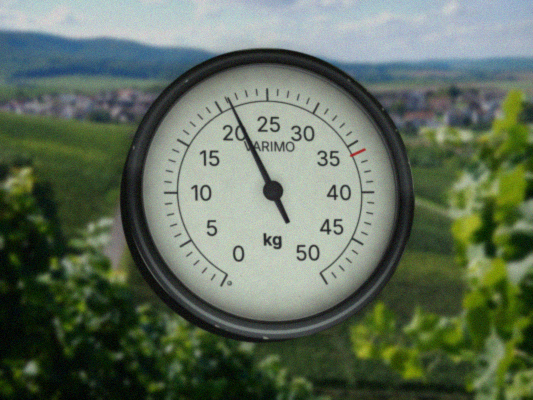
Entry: 21 kg
